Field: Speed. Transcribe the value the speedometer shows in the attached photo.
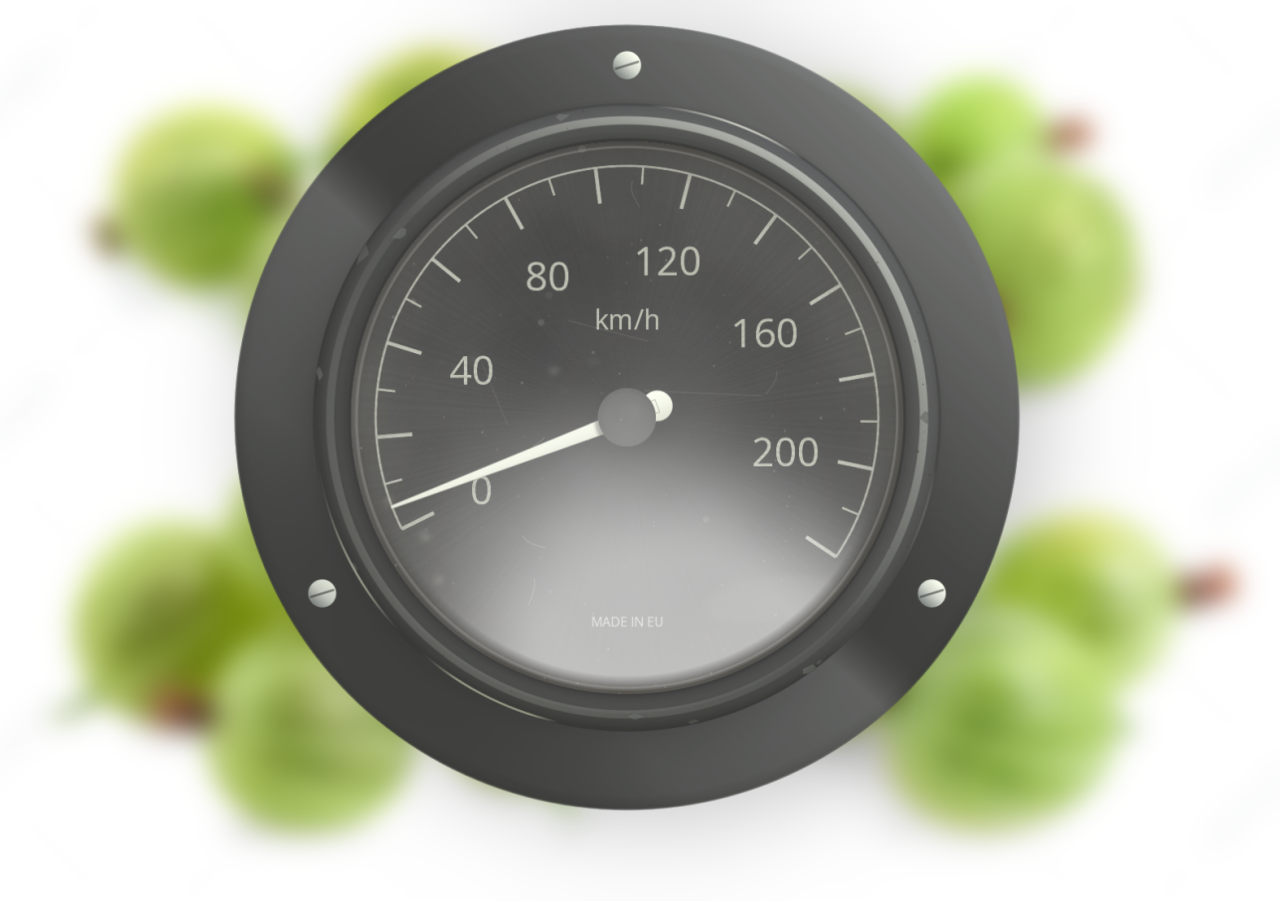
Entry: 5 km/h
